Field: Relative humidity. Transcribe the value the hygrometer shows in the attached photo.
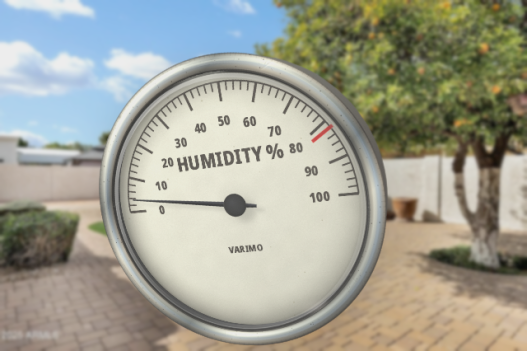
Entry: 4 %
